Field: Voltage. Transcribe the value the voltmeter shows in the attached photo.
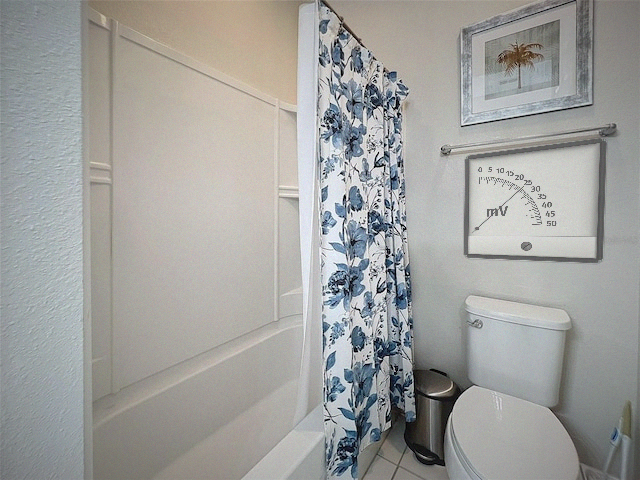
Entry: 25 mV
